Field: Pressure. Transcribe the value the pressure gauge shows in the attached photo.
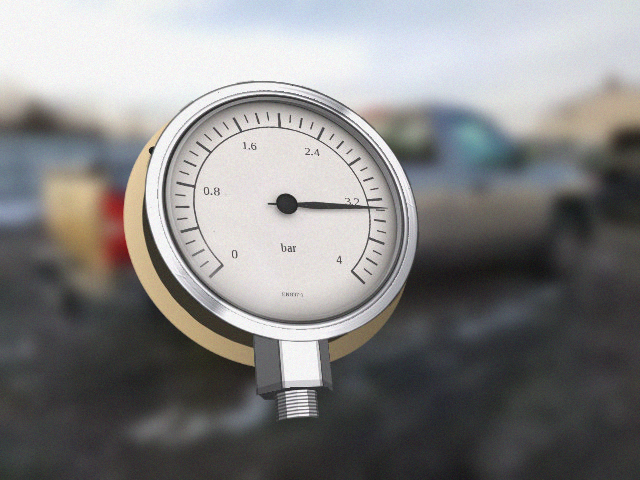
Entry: 3.3 bar
